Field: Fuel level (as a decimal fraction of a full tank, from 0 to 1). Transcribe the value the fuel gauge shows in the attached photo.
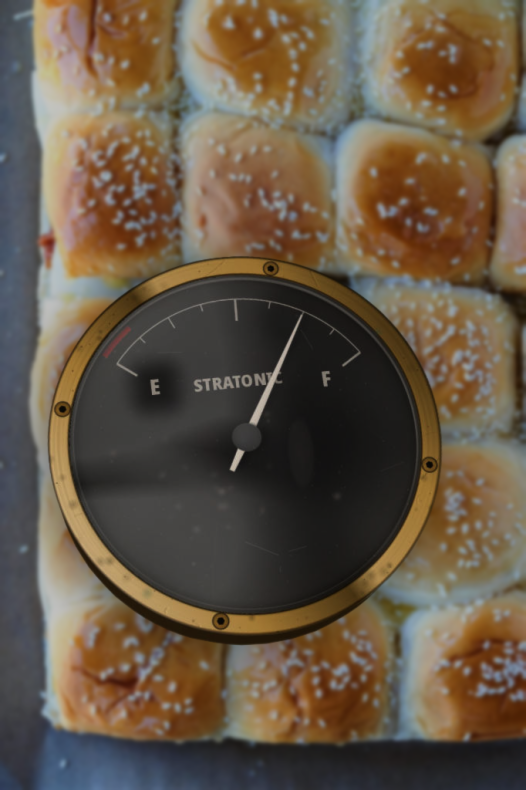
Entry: 0.75
